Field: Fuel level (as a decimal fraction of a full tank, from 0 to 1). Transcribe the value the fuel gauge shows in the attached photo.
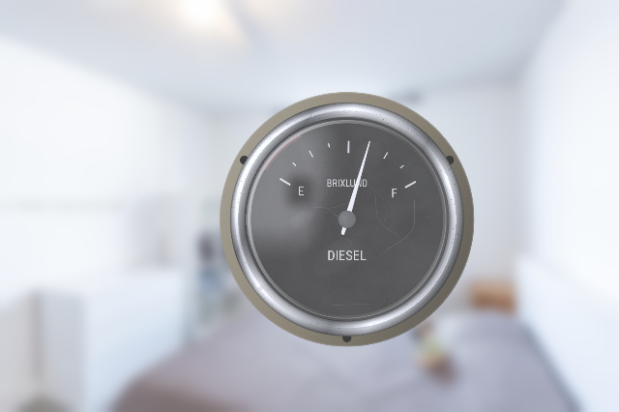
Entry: 0.625
